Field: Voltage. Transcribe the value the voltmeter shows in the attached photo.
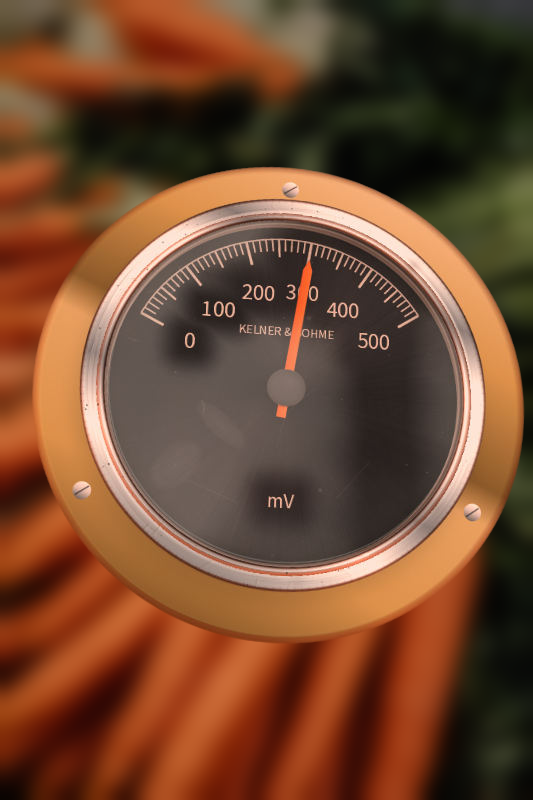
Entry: 300 mV
